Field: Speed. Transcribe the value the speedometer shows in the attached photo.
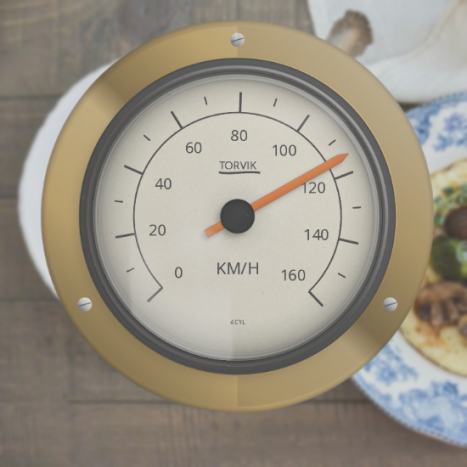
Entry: 115 km/h
